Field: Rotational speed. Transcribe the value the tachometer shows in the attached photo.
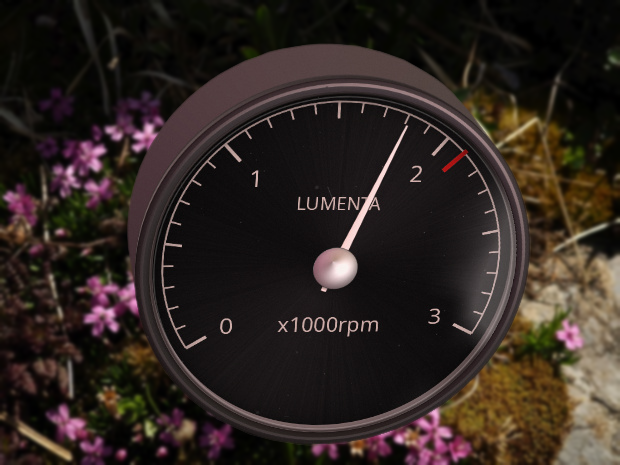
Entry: 1800 rpm
